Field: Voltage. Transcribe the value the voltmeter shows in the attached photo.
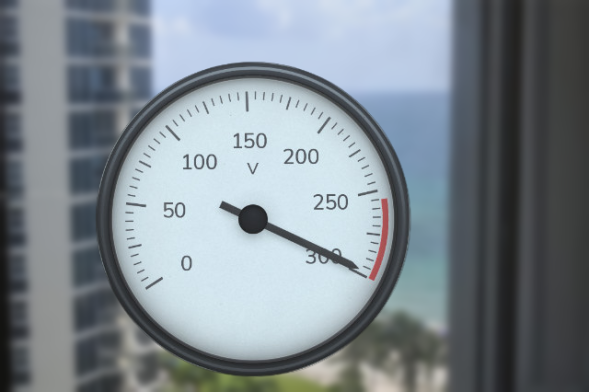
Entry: 297.5 V
